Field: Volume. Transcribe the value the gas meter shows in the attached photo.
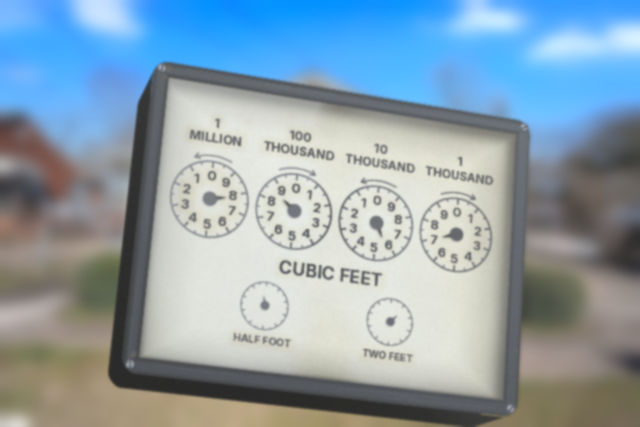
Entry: 785700 ft³
